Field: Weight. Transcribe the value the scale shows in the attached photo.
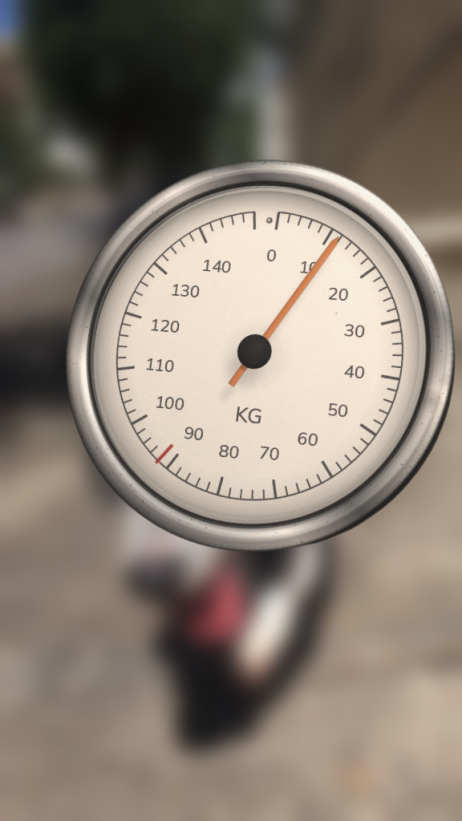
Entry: 12 kg
